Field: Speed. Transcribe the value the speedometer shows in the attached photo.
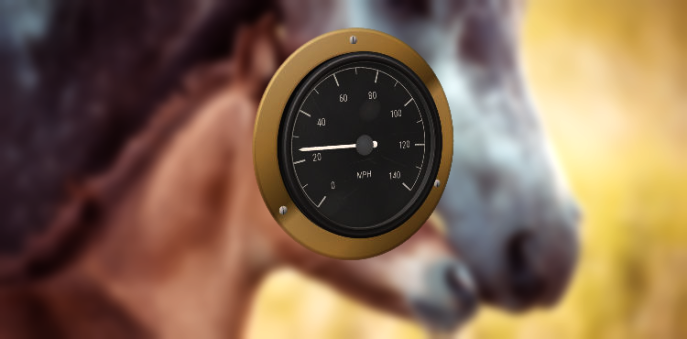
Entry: 25 mph
